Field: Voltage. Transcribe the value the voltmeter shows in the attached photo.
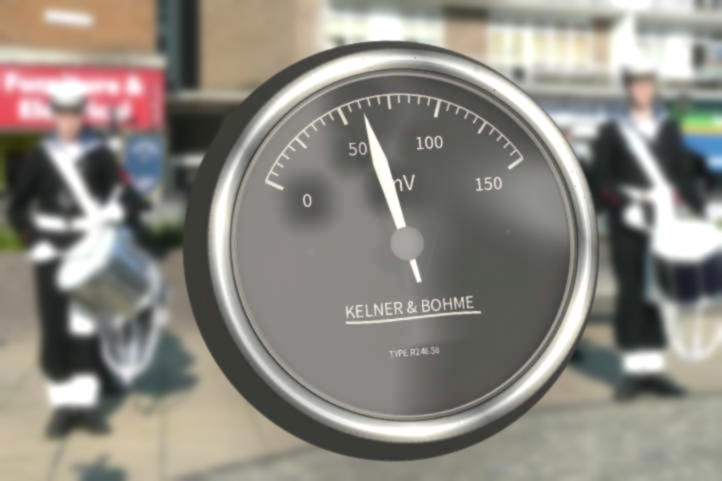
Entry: 60 mV
